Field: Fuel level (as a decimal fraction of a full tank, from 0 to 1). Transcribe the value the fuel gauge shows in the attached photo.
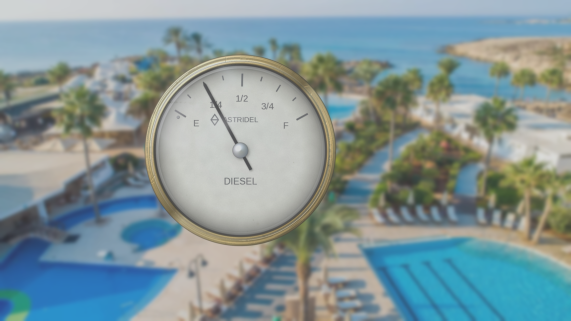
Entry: 0.25
